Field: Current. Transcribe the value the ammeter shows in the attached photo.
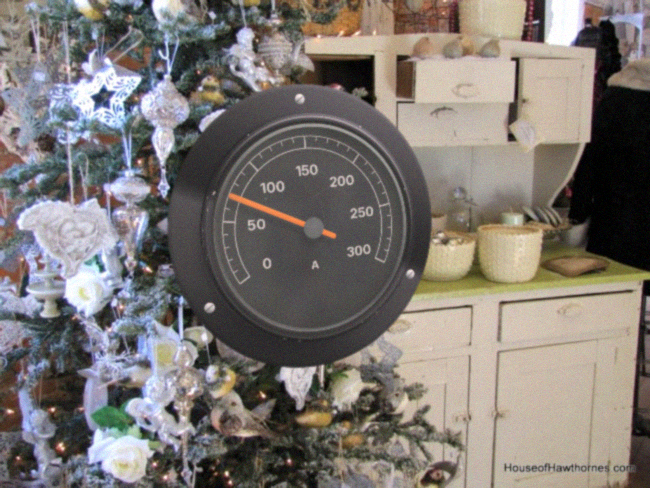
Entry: 70 A
